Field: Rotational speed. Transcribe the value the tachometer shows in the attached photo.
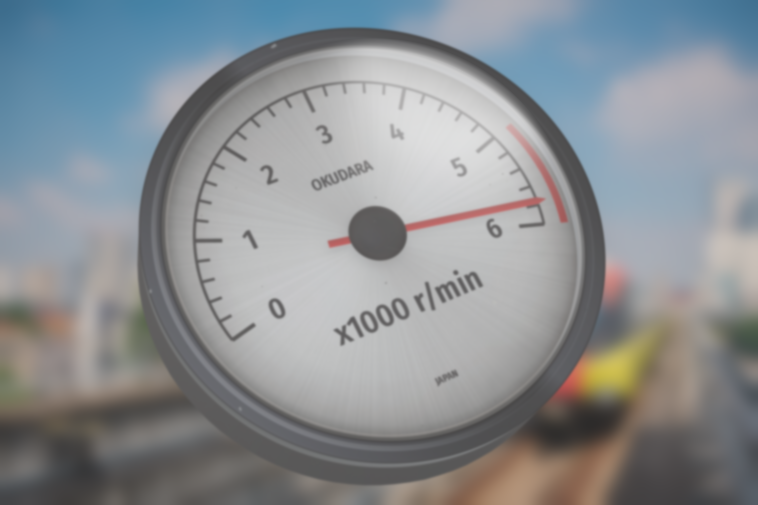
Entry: 5800 rpm
